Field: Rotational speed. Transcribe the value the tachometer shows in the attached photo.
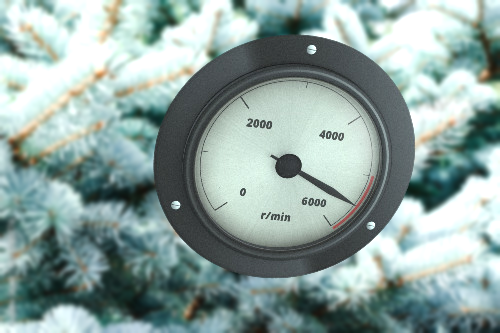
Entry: 5500 rpm
